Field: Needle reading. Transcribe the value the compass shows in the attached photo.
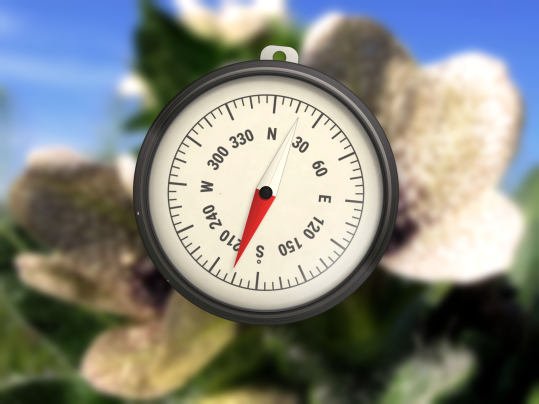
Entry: 197.5 °
